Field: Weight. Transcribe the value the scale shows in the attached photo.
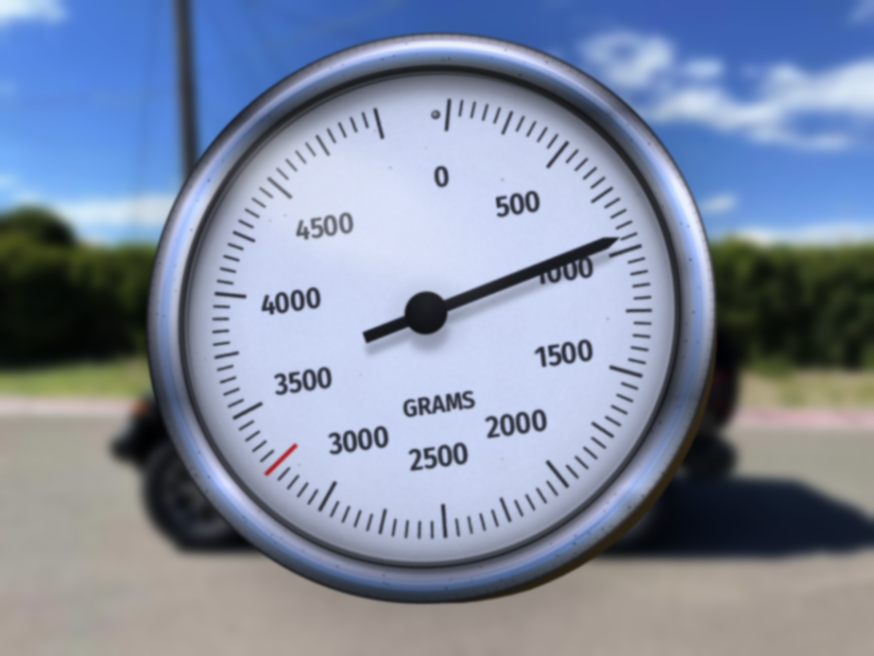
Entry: 950 g
